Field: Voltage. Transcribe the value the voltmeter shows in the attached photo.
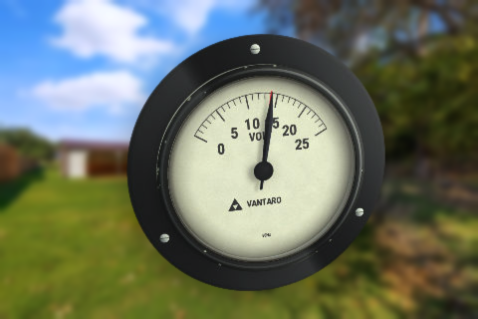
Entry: 14 V
